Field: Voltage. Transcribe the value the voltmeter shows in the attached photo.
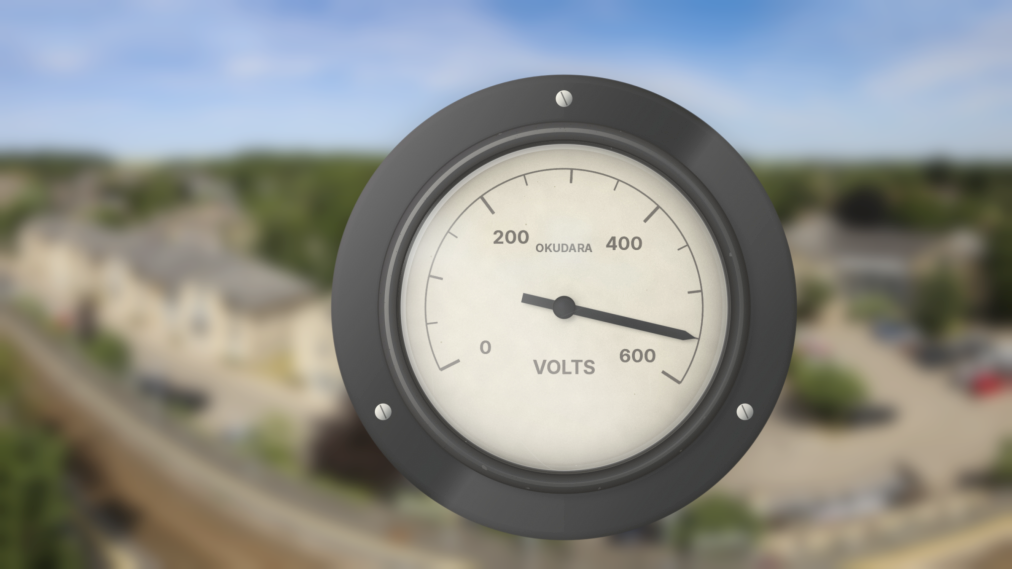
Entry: 550 V
